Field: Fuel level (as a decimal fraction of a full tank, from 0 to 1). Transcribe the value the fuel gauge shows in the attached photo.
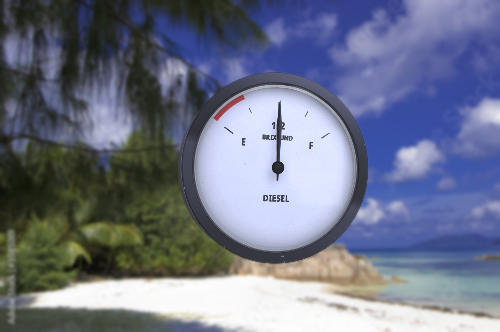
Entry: 0.5
